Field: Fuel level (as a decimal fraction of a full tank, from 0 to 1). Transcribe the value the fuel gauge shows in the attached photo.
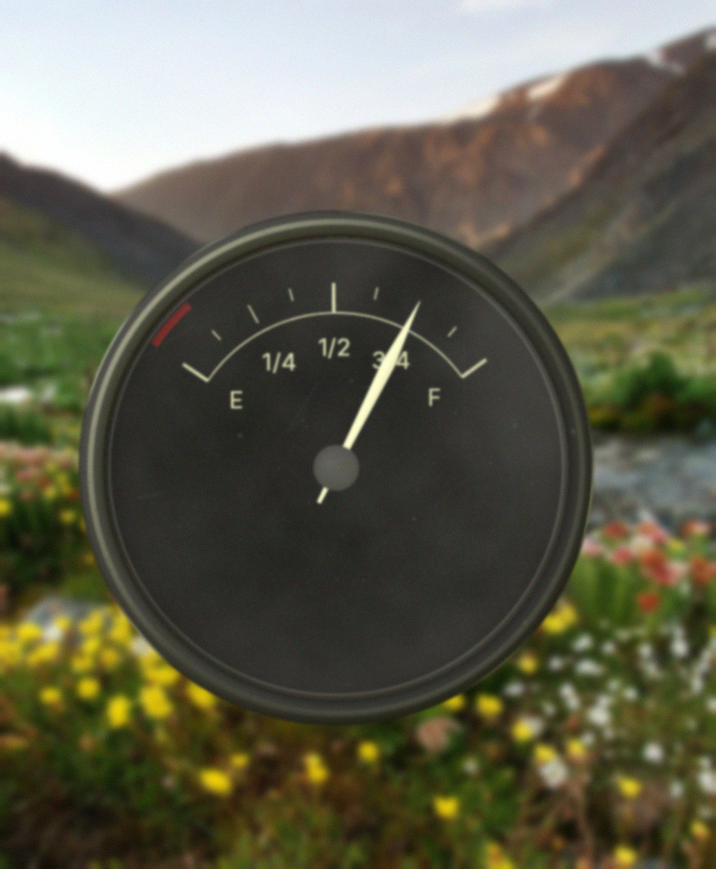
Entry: 0.75
